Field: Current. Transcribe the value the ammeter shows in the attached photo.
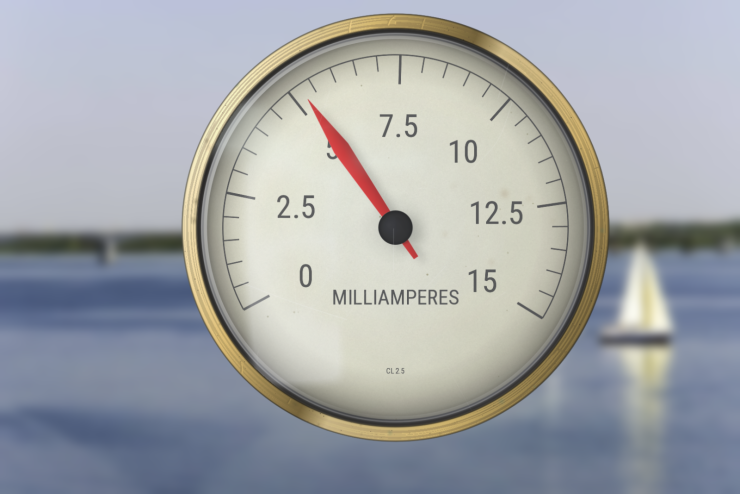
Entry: 5.25 mA
